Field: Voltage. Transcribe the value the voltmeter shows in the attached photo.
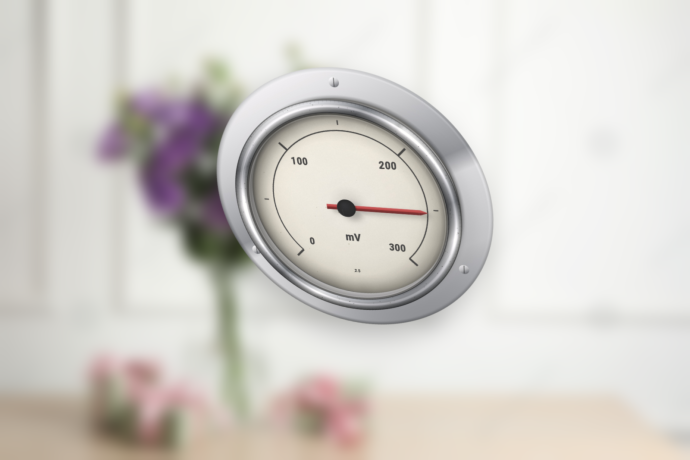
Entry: 250 mV
